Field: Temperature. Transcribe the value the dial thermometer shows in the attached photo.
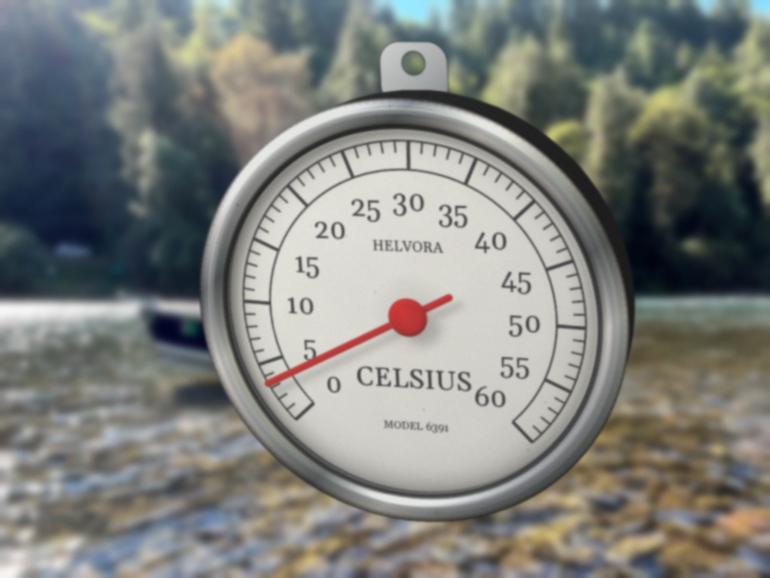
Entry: 3.5 °C
